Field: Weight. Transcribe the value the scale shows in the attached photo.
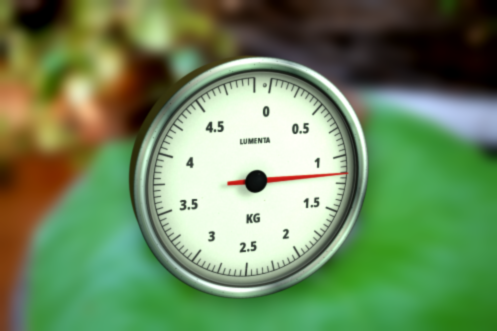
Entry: 1.15 kg
